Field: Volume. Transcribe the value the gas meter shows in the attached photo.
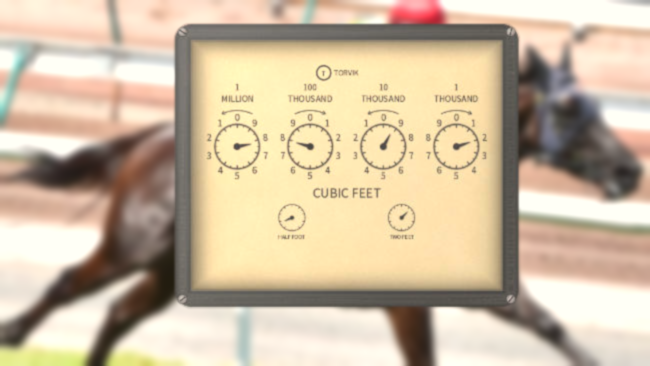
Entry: 779200 ft³
